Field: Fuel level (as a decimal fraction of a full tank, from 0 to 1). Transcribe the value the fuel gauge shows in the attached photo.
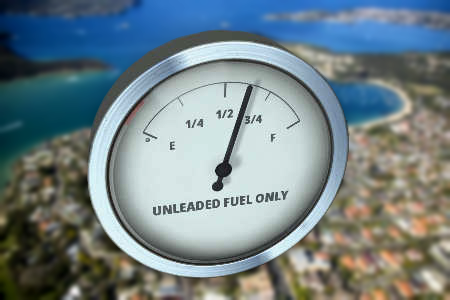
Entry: 0.625
